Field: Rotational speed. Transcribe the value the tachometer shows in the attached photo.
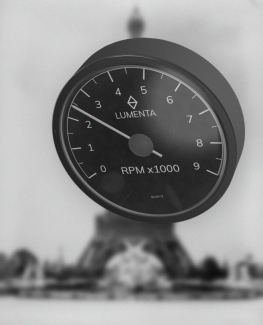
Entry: 2500 rpm
